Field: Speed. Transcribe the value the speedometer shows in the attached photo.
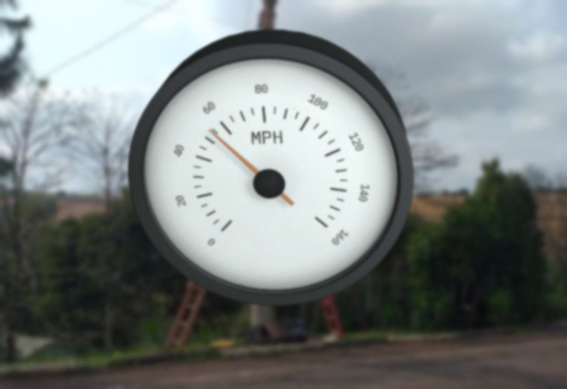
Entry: 55 mph
